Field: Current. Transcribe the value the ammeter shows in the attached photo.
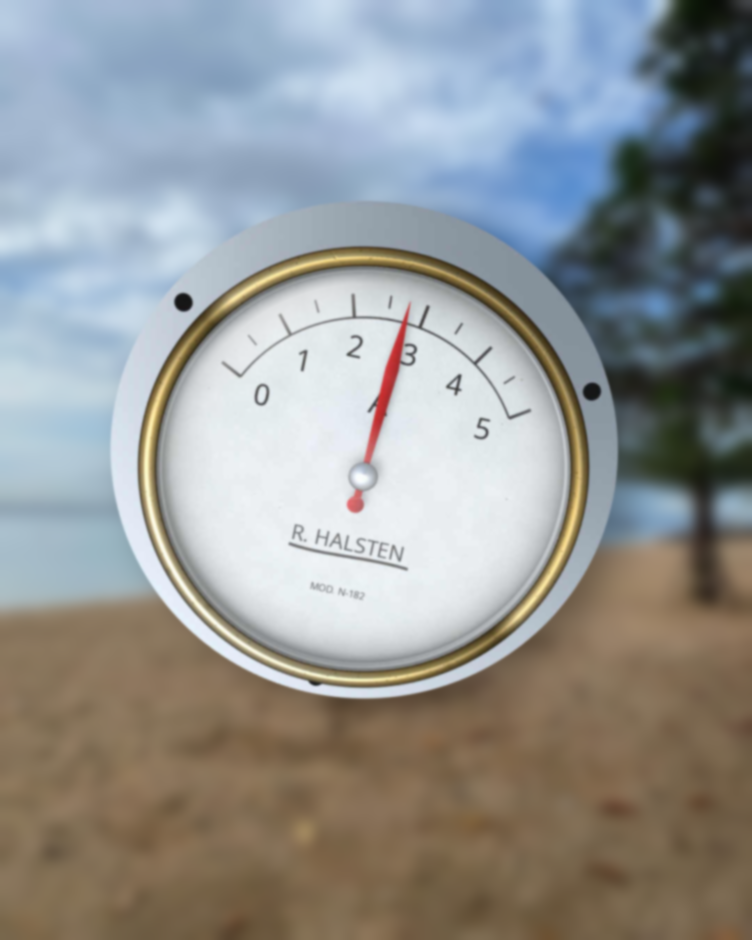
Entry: 2.75 A
